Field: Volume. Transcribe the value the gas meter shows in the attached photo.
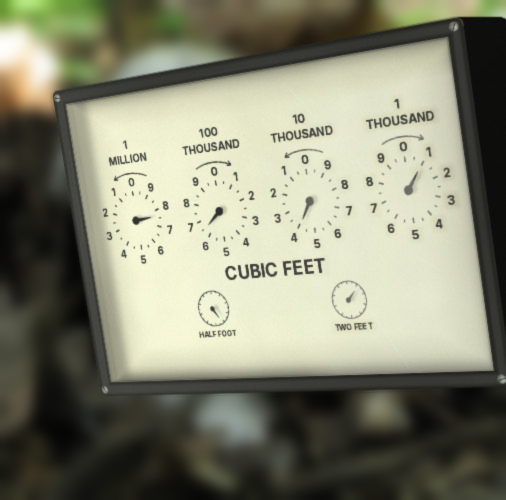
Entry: 764100 ft³
